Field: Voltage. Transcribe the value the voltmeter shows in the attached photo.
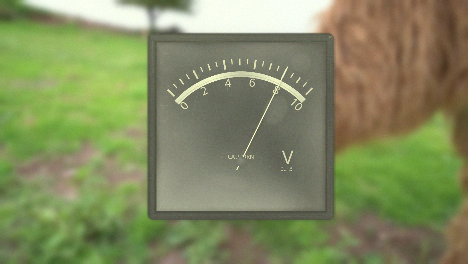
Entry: 8 V
